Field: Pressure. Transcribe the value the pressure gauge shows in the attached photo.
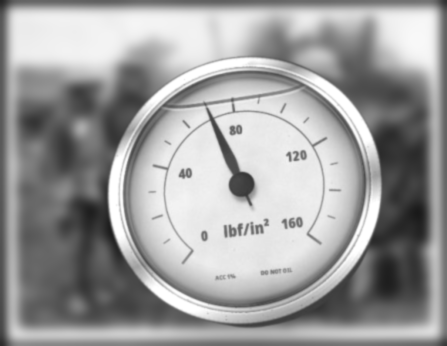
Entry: 70 psi
